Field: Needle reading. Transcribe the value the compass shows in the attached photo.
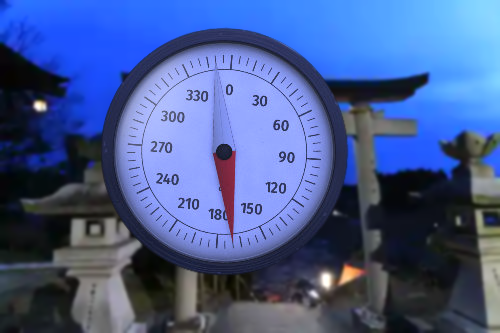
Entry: 170 °
